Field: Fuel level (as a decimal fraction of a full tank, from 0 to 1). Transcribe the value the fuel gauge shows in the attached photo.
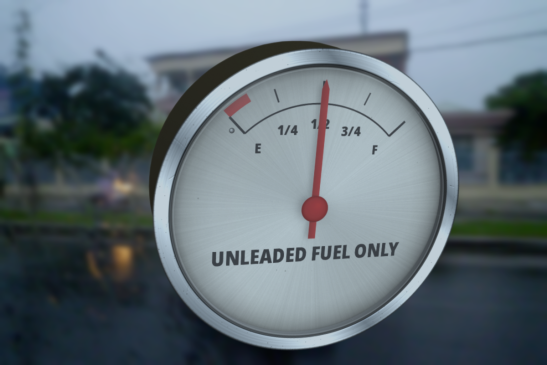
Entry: 0.5
